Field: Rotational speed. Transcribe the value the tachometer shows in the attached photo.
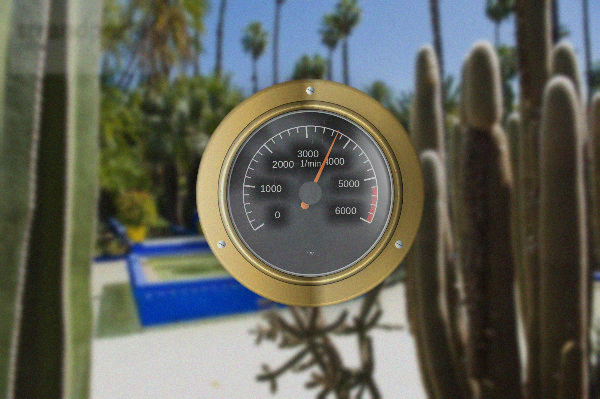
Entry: 3700 rpm
